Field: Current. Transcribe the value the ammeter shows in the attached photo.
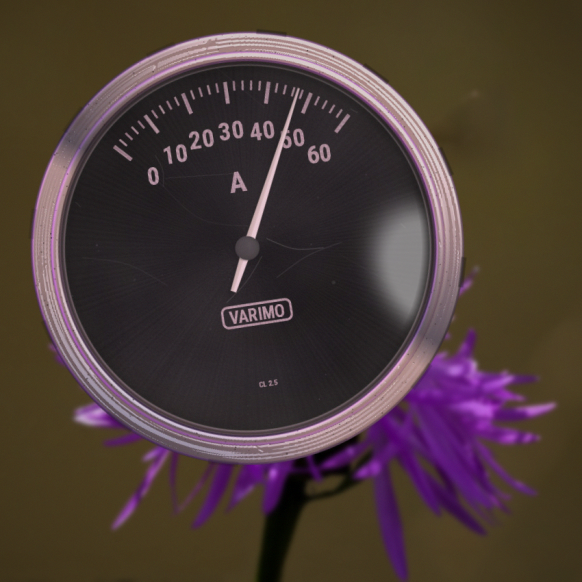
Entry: 47 A
